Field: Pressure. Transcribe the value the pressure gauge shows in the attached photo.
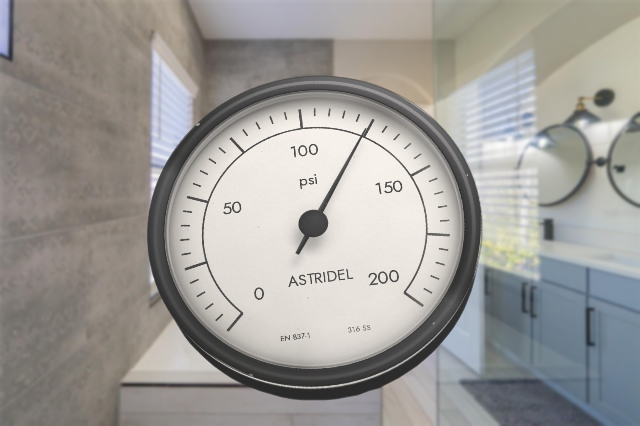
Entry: 125 psi
